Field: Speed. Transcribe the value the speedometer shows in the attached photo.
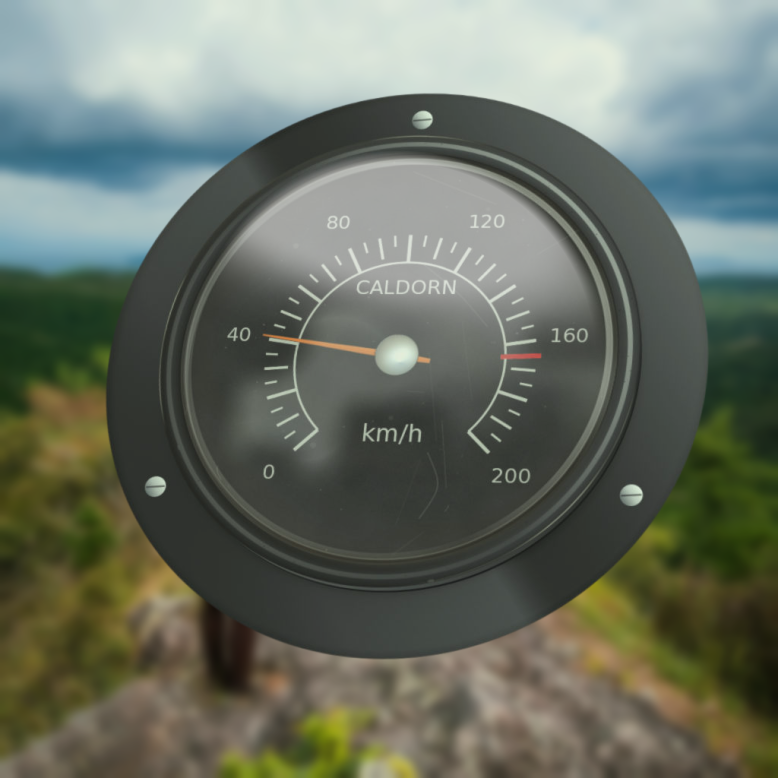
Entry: 40 km/h
